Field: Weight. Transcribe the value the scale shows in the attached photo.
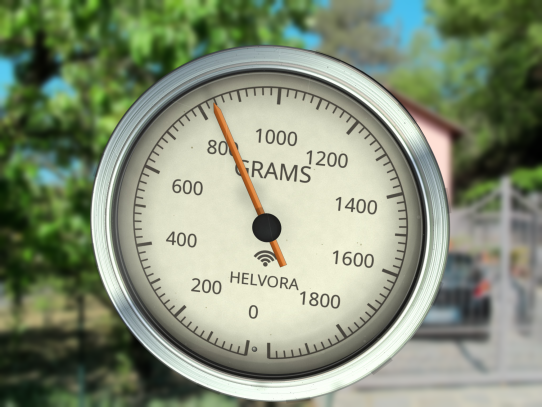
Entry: 840 g
